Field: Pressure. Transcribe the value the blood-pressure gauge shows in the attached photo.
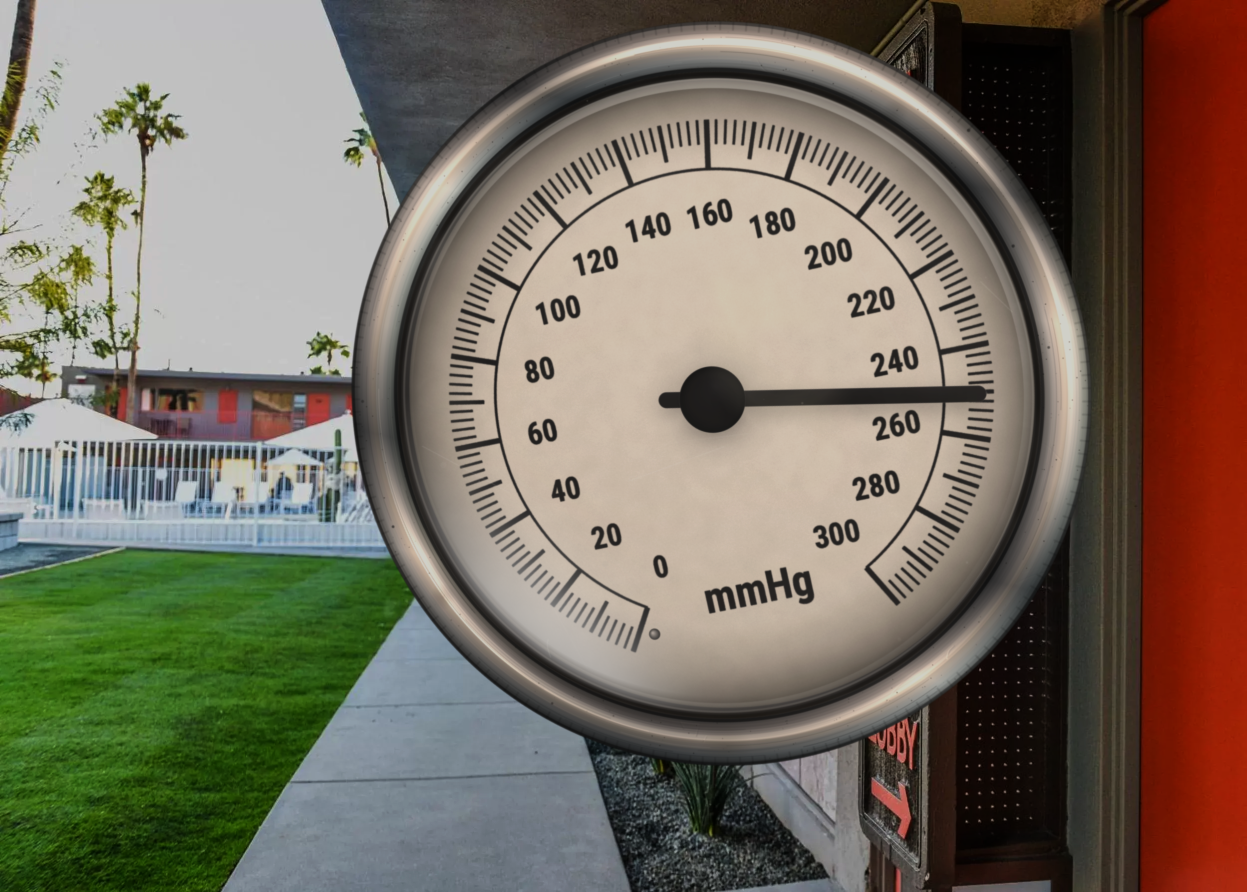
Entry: 250 mmHg
